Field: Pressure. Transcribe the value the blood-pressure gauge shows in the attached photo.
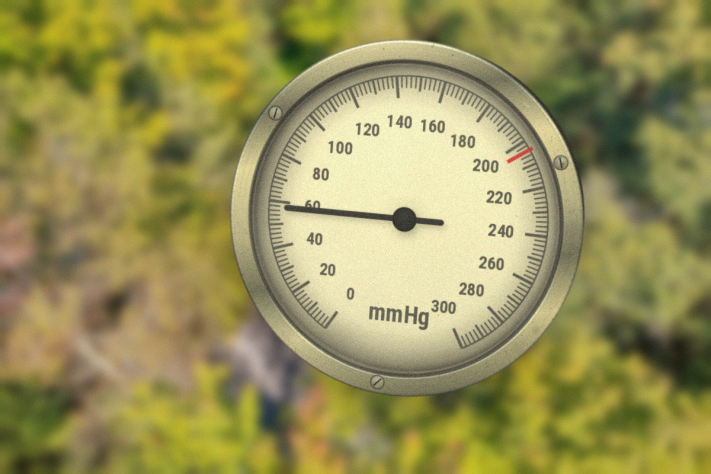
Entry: 58 mmHg
